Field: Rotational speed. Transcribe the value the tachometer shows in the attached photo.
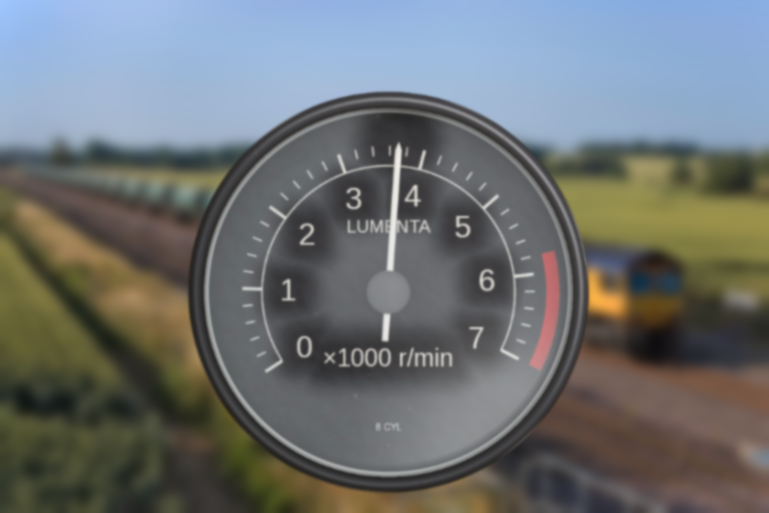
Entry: 3700 rpm
